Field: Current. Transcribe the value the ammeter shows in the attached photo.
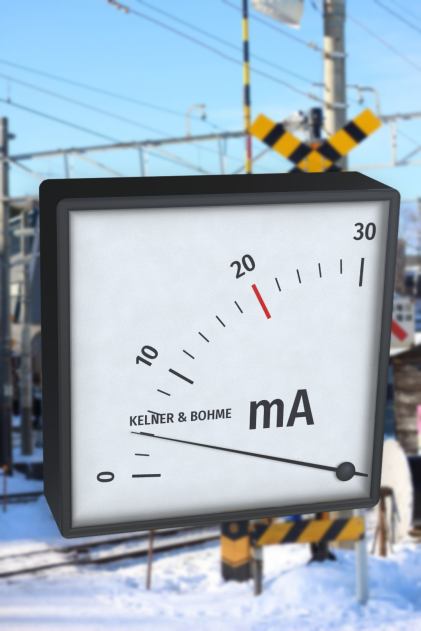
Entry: 4 mA
